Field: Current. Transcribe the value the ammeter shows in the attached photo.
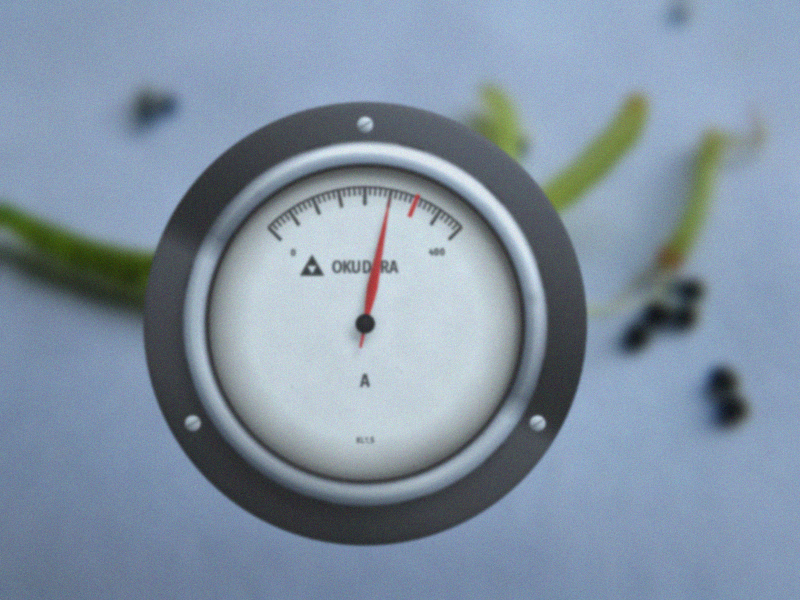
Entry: 250 A
